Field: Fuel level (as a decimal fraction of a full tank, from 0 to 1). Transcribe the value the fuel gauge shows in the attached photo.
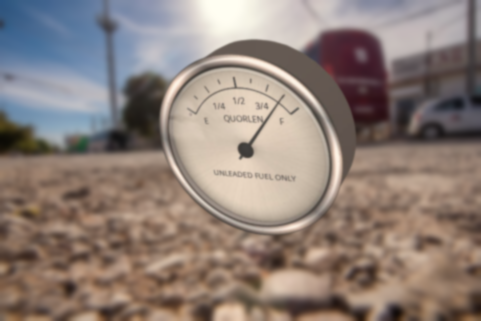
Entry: 0.875
